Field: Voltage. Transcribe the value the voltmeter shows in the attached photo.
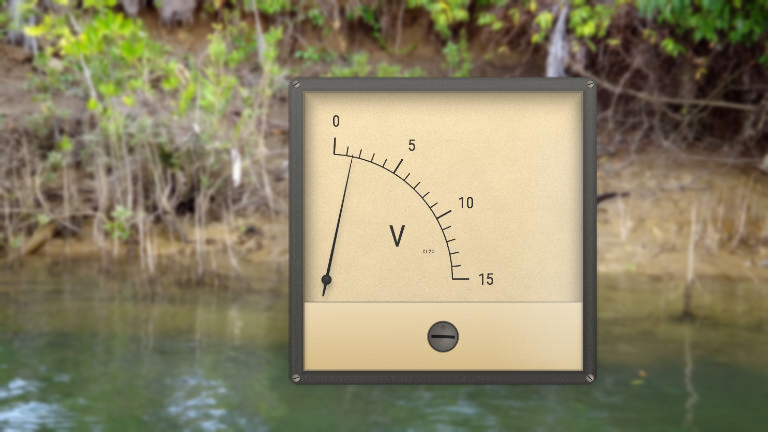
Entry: 1.5 V
